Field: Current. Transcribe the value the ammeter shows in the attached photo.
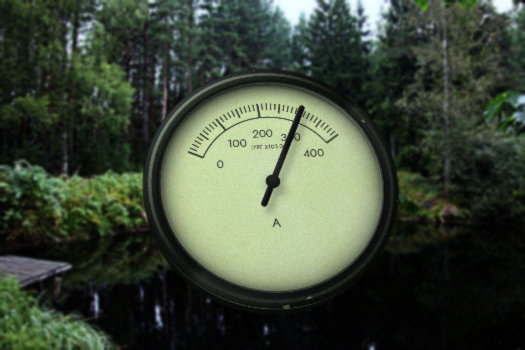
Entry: 300 A
